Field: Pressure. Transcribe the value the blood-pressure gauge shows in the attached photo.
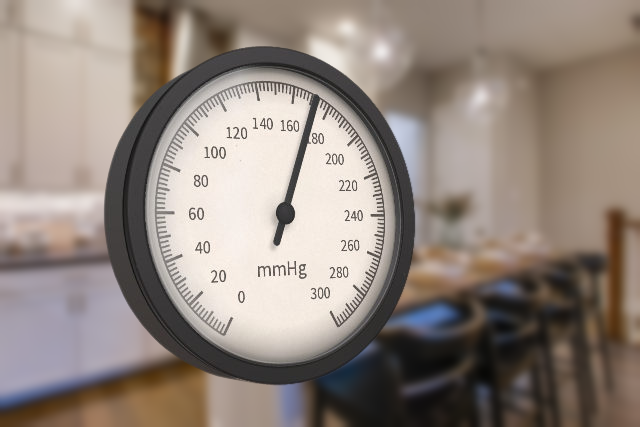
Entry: 170 mmHg
